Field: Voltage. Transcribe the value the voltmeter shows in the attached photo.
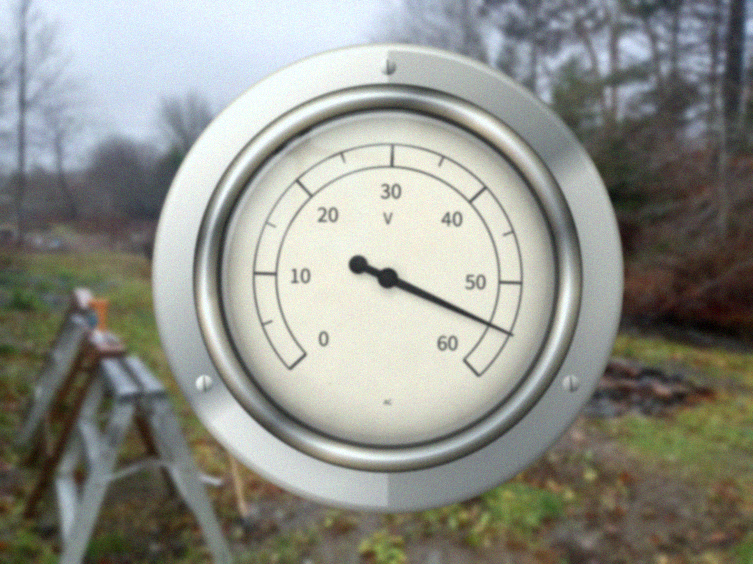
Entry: 55 V
